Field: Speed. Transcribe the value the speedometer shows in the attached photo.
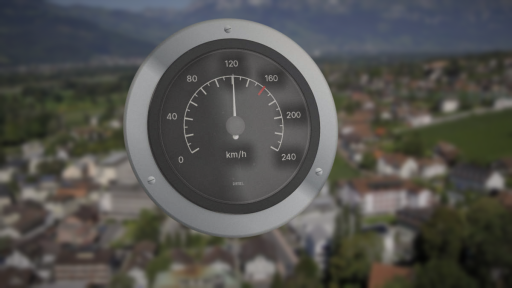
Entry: 120 km/h
